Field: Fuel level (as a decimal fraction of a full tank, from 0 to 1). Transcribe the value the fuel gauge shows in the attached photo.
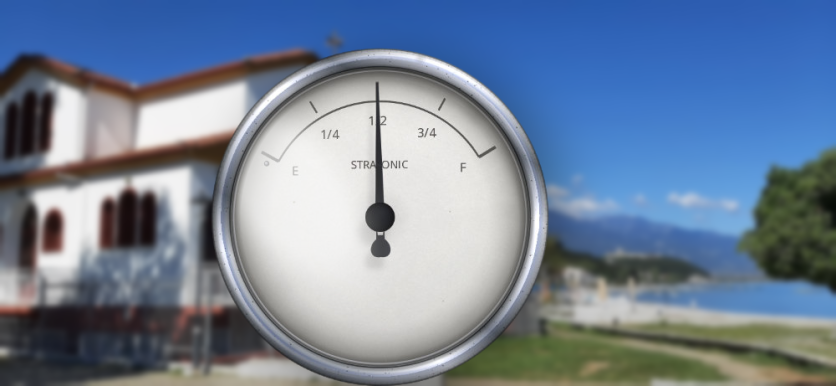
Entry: 0.5
